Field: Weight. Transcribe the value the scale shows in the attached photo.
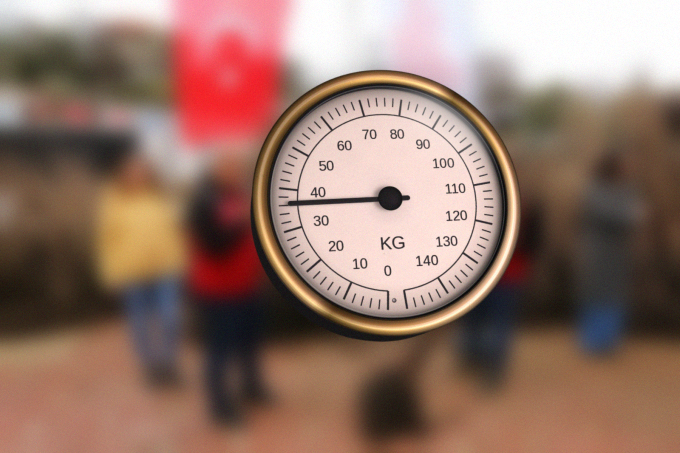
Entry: 36 kg
